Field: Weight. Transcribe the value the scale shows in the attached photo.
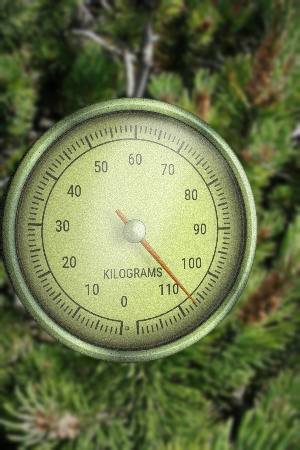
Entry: 107 kg
